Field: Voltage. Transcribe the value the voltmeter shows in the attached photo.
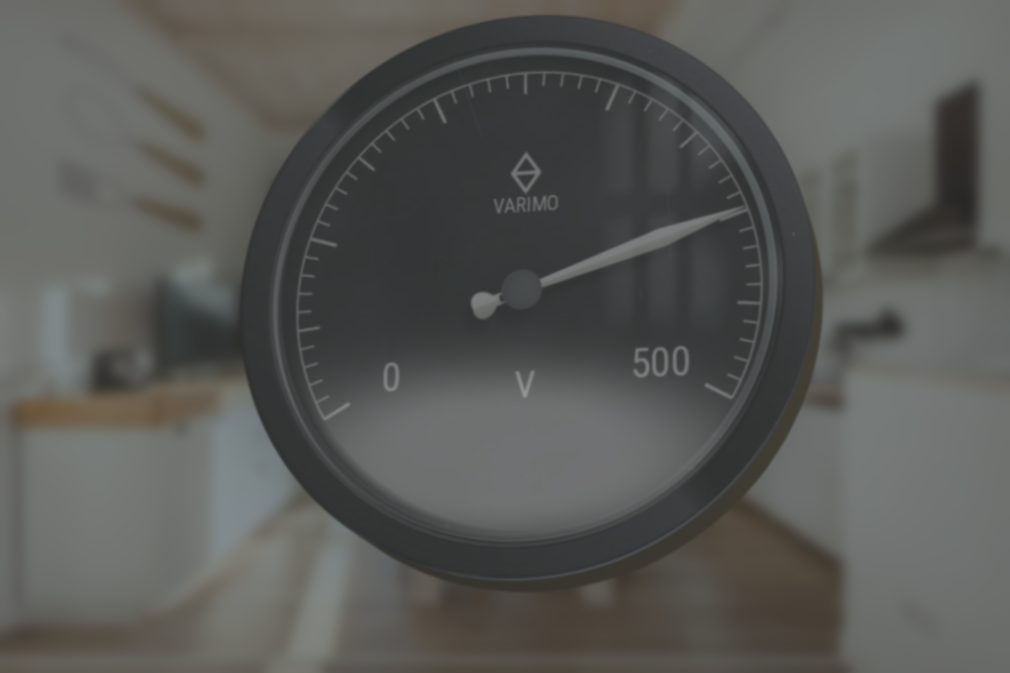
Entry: 400 V
